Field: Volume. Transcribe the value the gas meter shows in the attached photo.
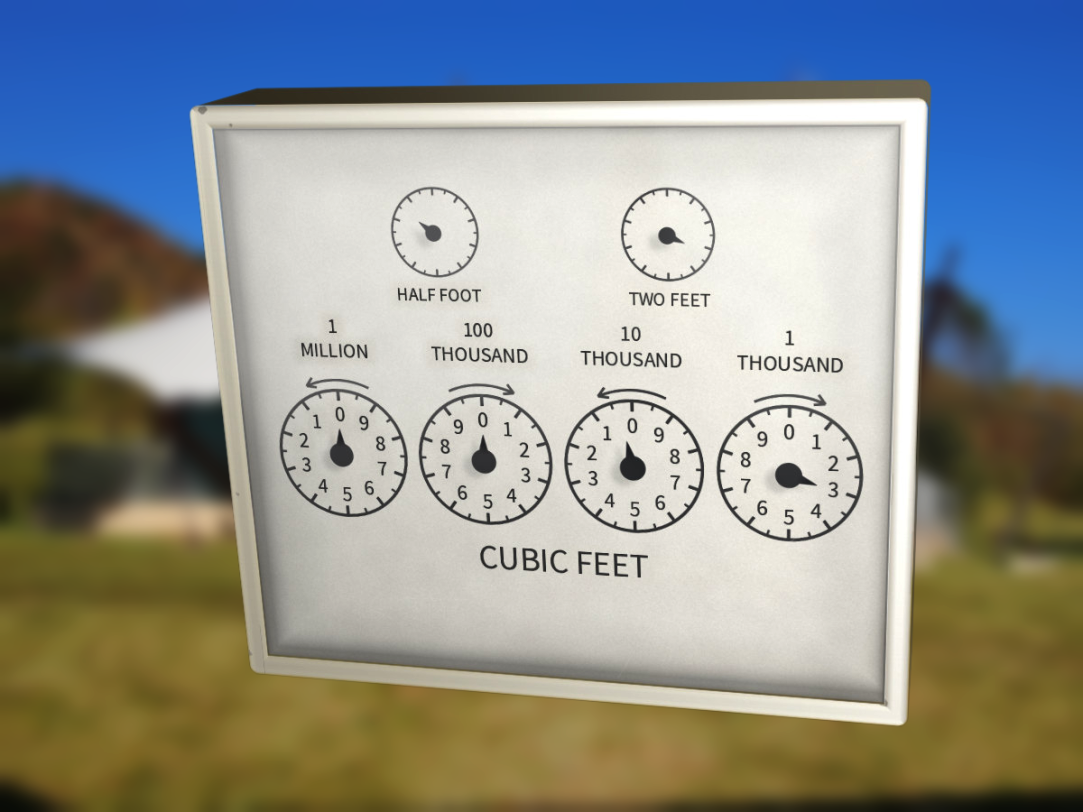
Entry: 300 ft³
